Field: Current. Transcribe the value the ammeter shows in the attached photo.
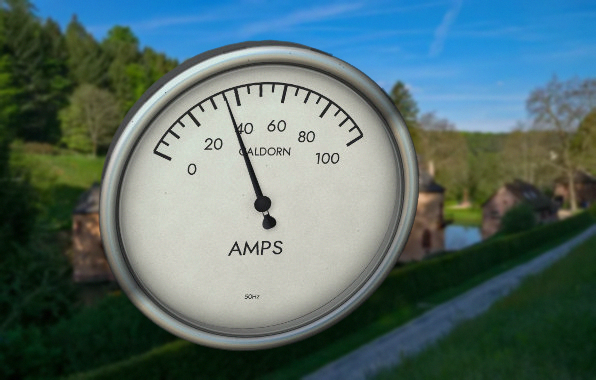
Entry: 35 A
